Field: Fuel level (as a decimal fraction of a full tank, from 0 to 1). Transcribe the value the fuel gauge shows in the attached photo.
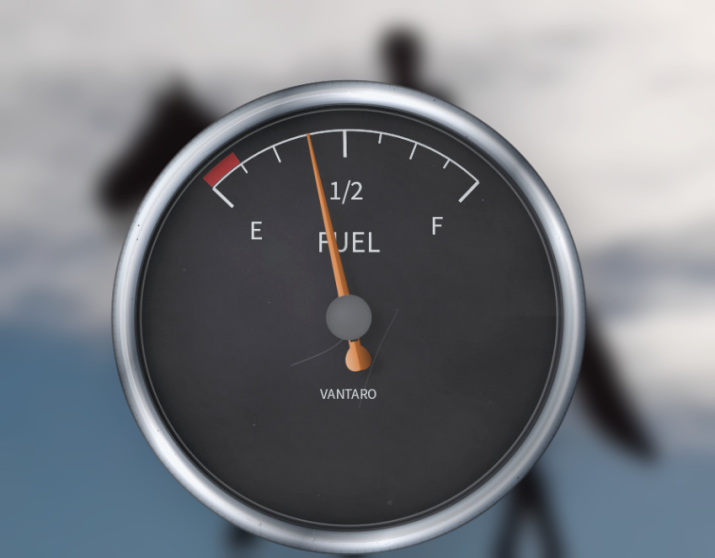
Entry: 0.375
